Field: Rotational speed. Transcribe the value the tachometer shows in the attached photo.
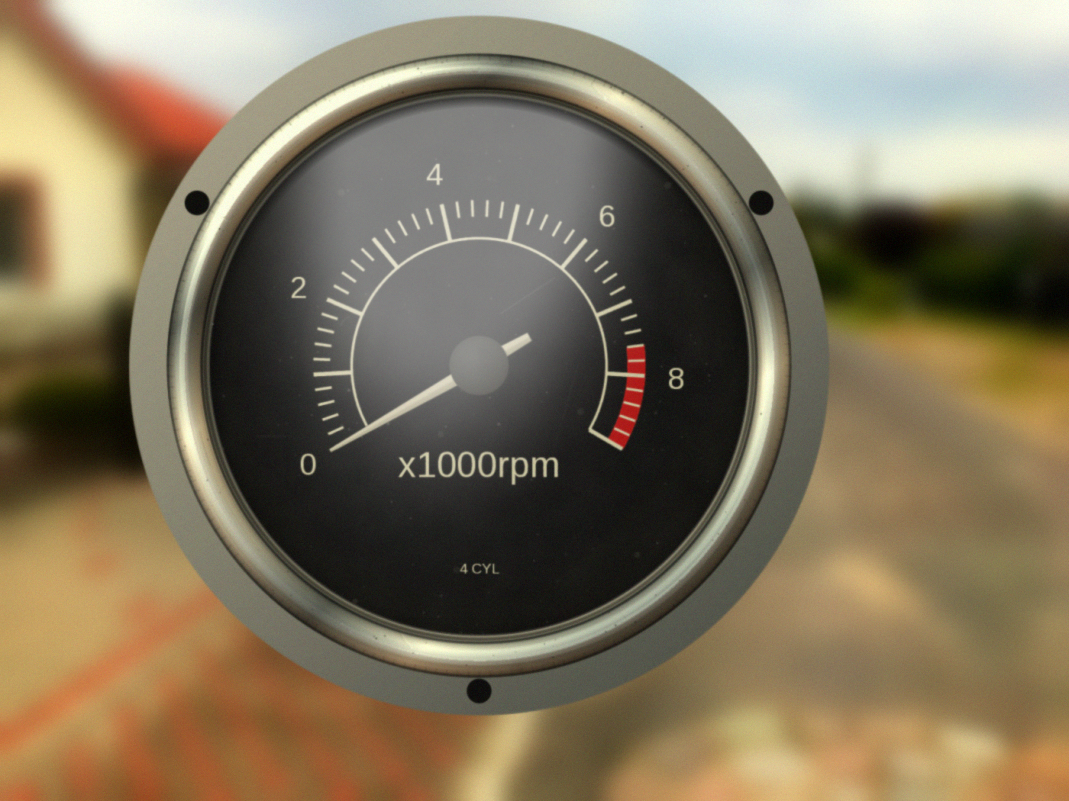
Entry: 0 rpm
